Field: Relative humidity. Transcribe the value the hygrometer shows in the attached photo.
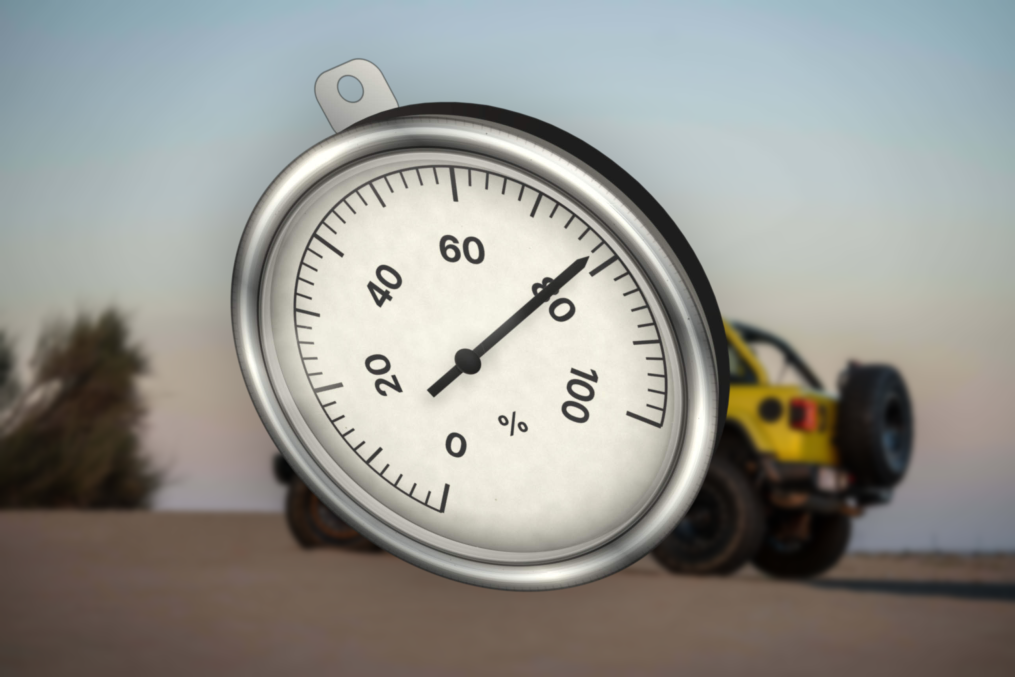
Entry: 78 %
